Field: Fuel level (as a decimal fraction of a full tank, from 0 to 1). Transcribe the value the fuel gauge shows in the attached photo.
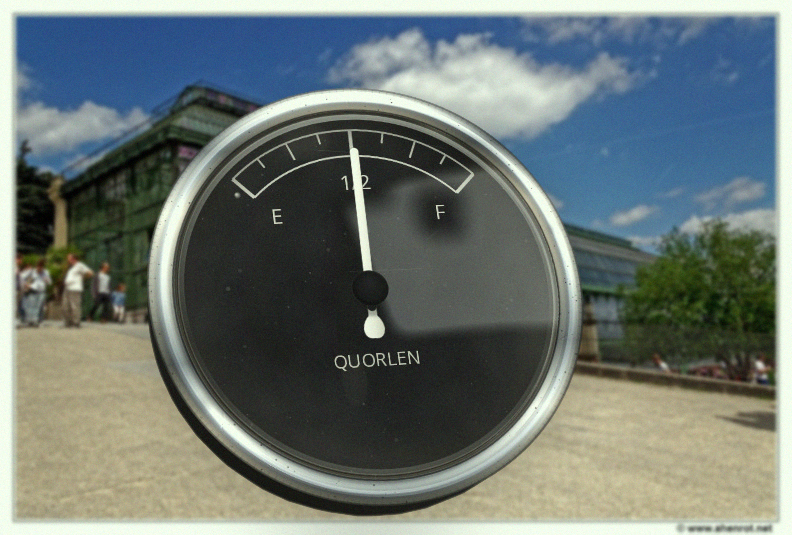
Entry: 0.5
